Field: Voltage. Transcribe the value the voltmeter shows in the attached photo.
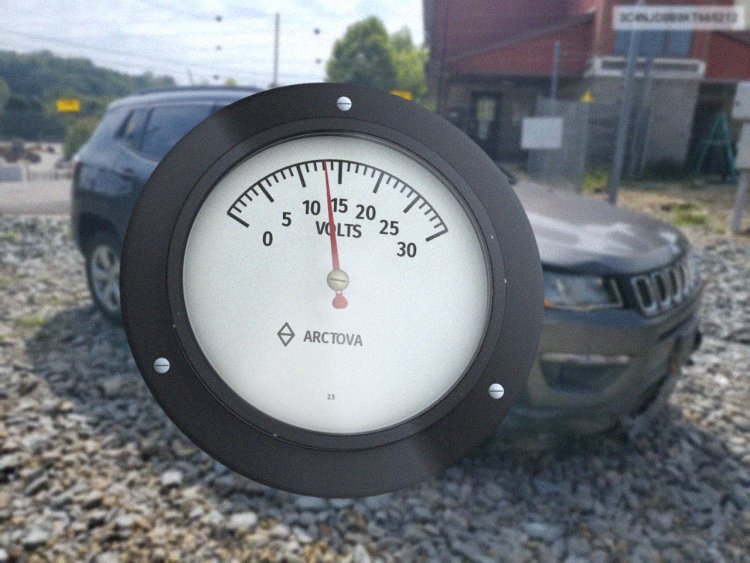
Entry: 13 V
